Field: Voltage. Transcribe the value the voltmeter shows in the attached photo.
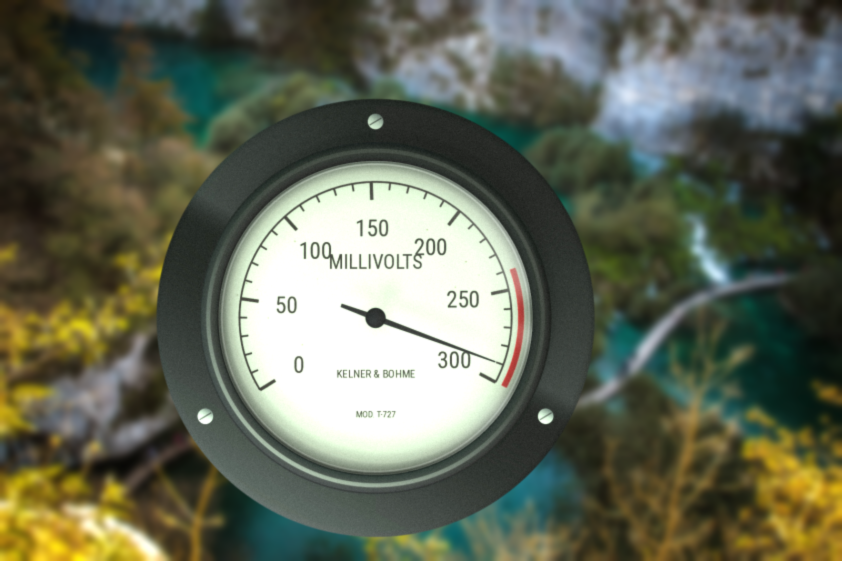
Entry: 290 mV
